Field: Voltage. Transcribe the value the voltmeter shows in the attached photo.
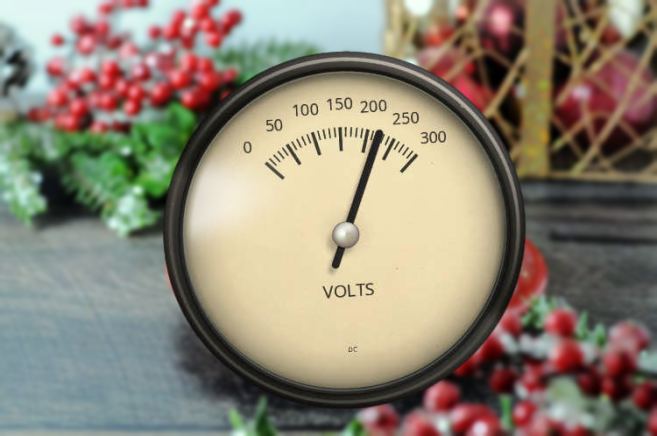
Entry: 220 V
